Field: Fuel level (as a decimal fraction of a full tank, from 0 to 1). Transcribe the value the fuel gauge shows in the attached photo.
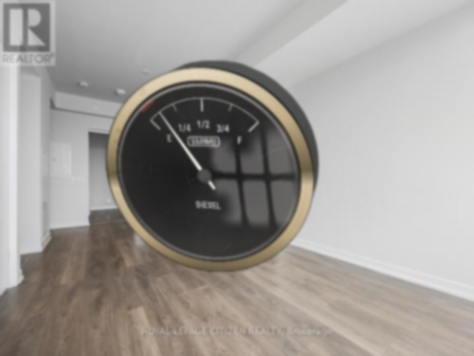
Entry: 0.125
